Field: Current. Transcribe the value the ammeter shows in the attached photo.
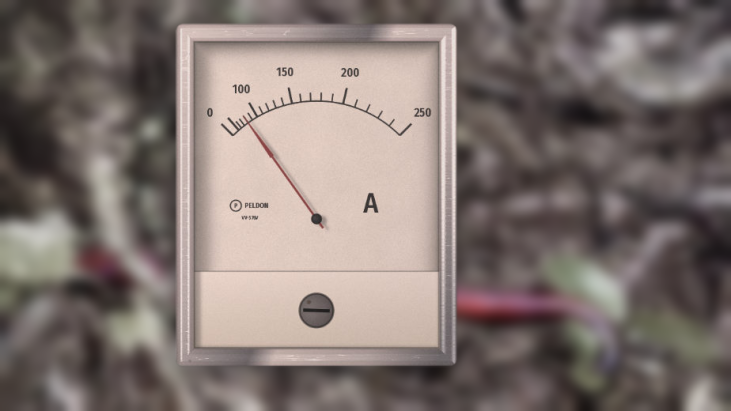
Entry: 80 A
